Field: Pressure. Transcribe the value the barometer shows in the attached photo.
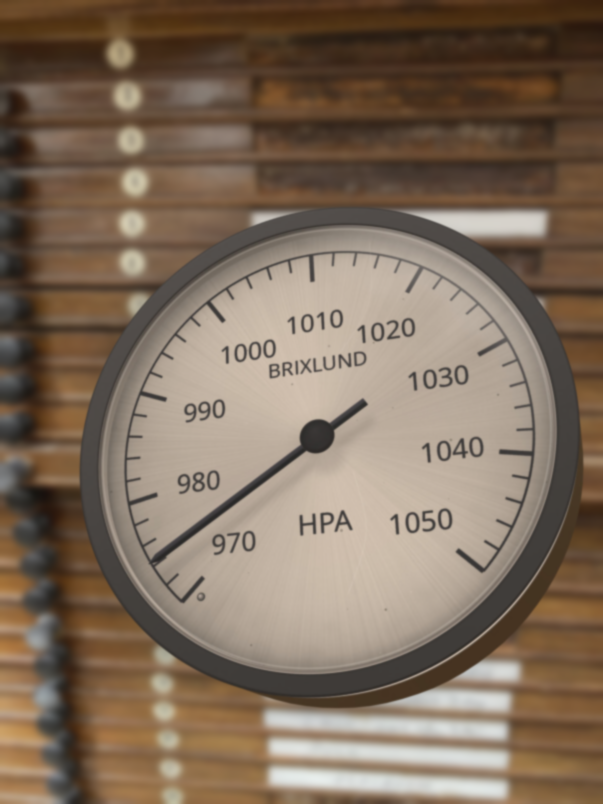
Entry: 974 hPa
